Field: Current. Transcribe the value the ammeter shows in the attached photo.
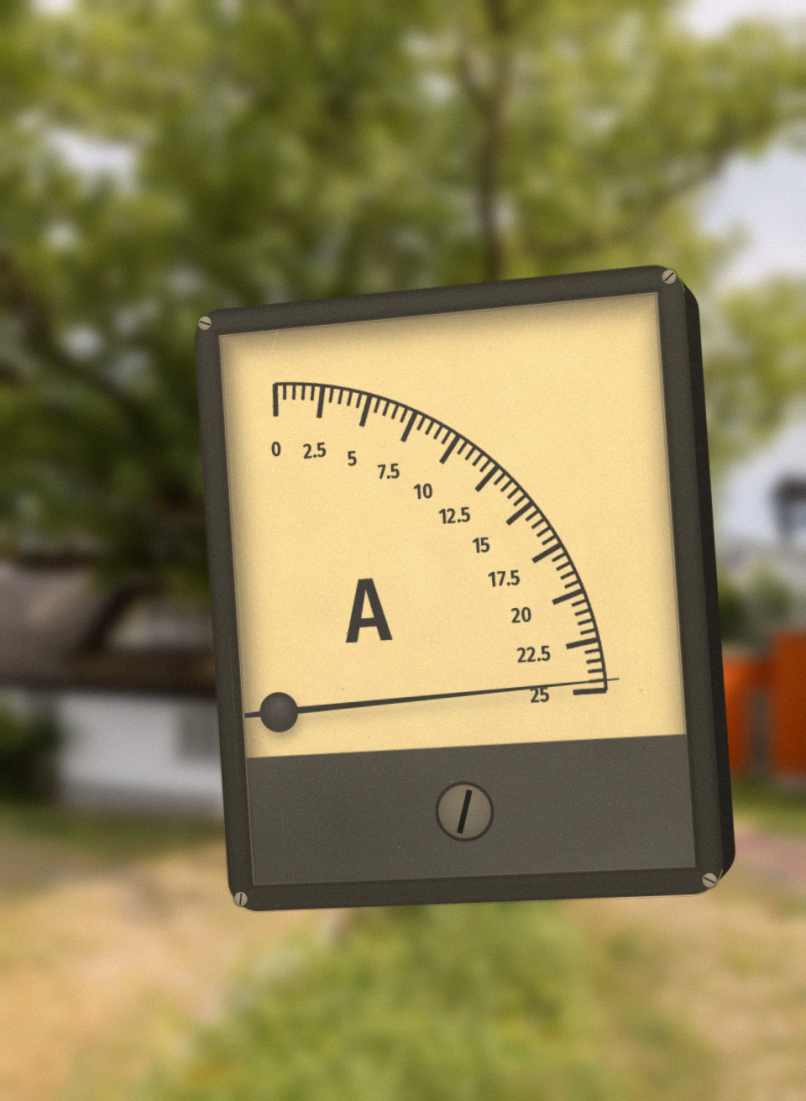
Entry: 24.5 A
